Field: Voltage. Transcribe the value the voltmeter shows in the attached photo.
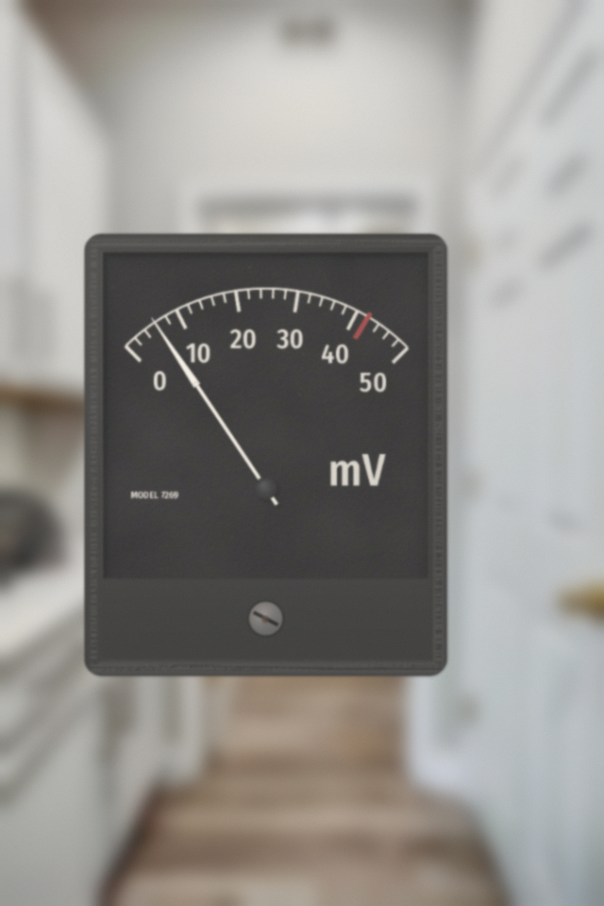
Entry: 6 mV
